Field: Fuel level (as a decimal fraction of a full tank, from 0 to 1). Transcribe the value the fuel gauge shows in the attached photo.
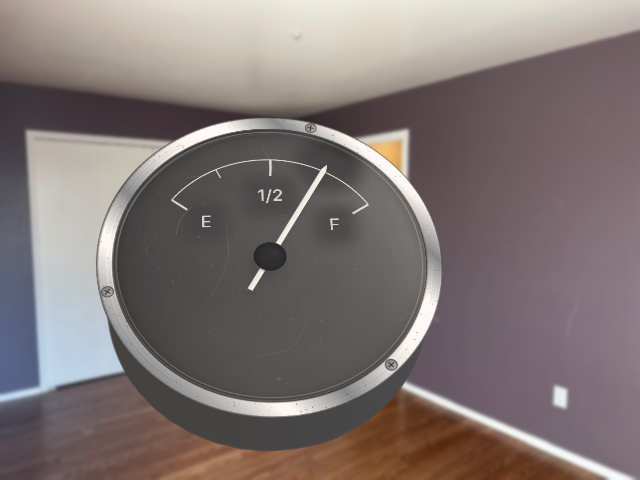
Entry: 0.75
